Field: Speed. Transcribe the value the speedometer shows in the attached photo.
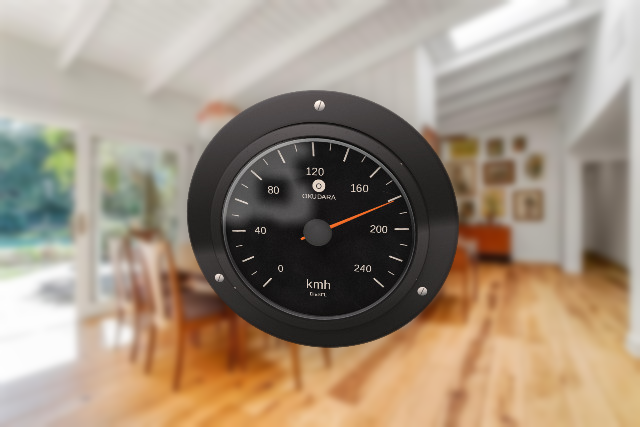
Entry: 180 km/h
